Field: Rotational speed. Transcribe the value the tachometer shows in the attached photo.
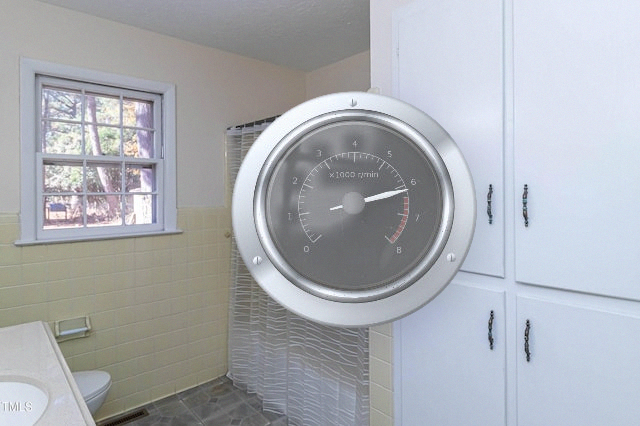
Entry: 6200 rpm
